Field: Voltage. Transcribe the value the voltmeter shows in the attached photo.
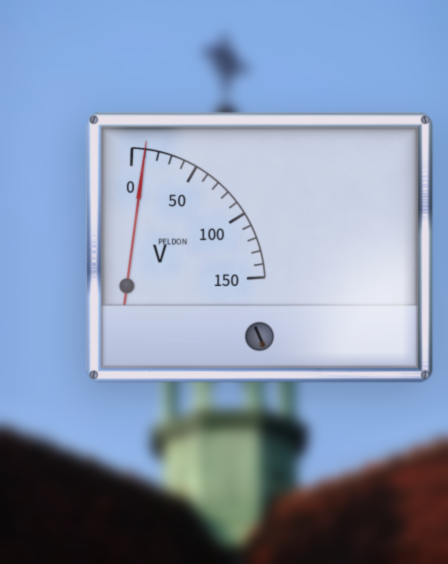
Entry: 10 V
